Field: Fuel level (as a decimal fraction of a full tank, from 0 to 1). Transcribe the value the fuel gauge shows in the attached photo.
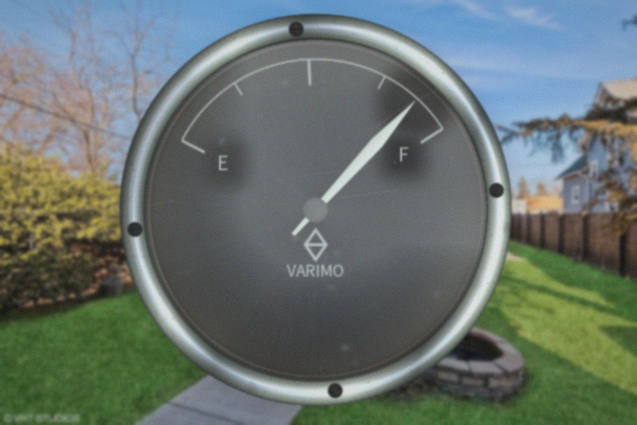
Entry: 0.875
